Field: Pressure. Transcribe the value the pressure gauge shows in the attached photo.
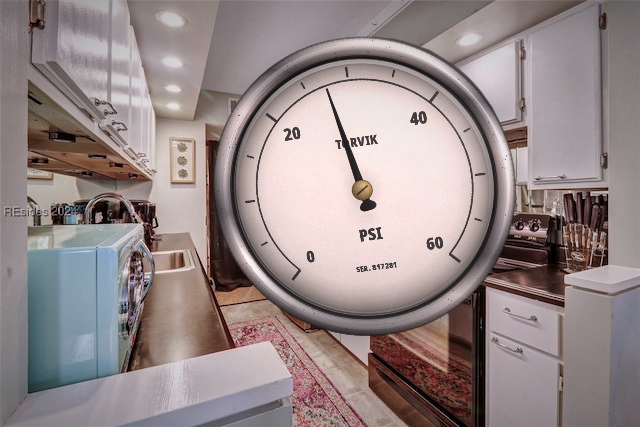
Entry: 27.5 psi
